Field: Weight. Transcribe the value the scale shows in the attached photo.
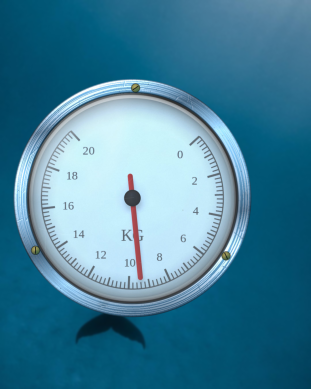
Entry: 9.4 kg
